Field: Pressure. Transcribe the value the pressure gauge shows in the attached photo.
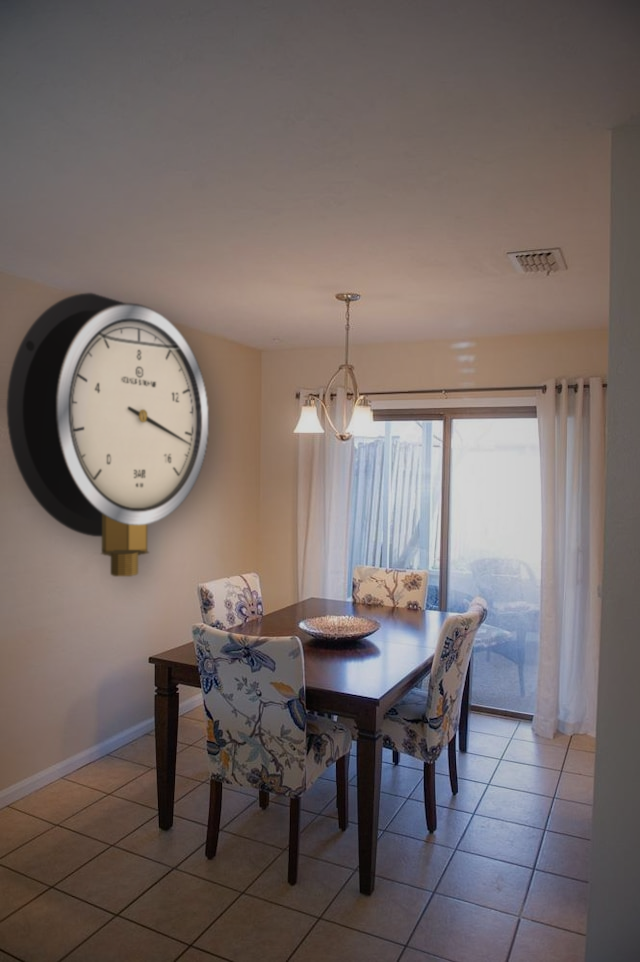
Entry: 14.5 bar
